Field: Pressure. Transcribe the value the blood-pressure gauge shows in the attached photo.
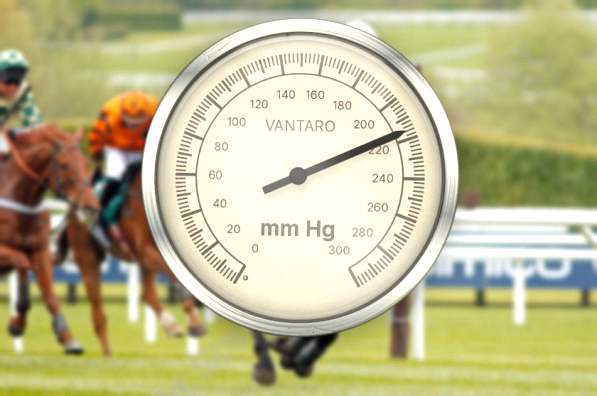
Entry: 216 mmHg
